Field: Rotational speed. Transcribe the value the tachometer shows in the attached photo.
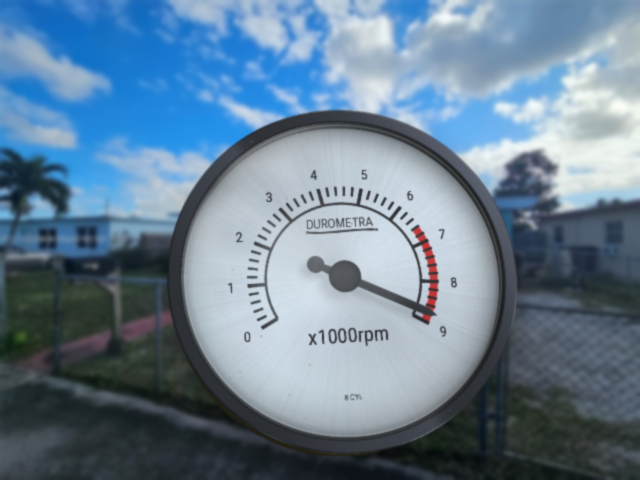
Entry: 8800 rpm
